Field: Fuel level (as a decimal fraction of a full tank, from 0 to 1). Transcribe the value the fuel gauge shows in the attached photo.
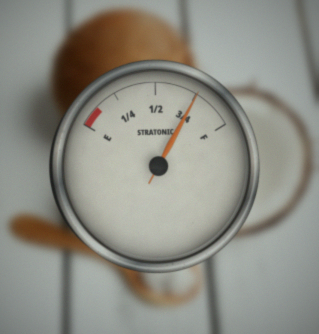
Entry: 0.75
